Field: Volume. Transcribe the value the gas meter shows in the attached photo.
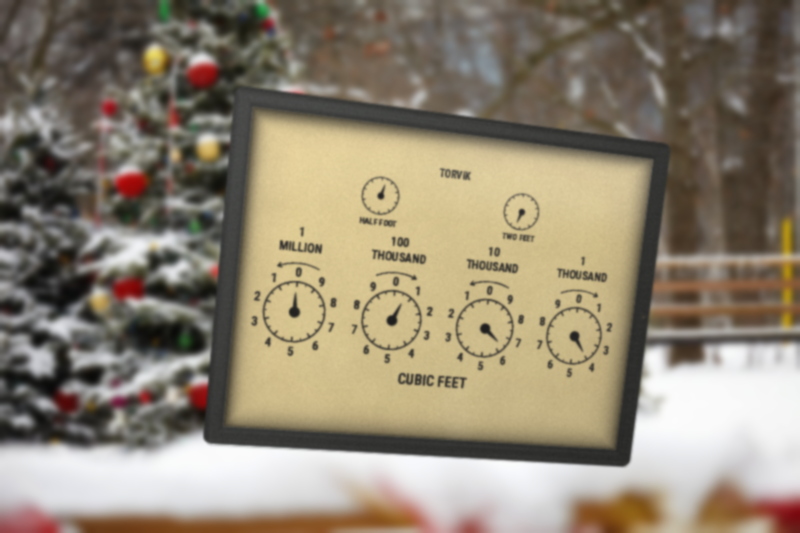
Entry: 6400 ft³
